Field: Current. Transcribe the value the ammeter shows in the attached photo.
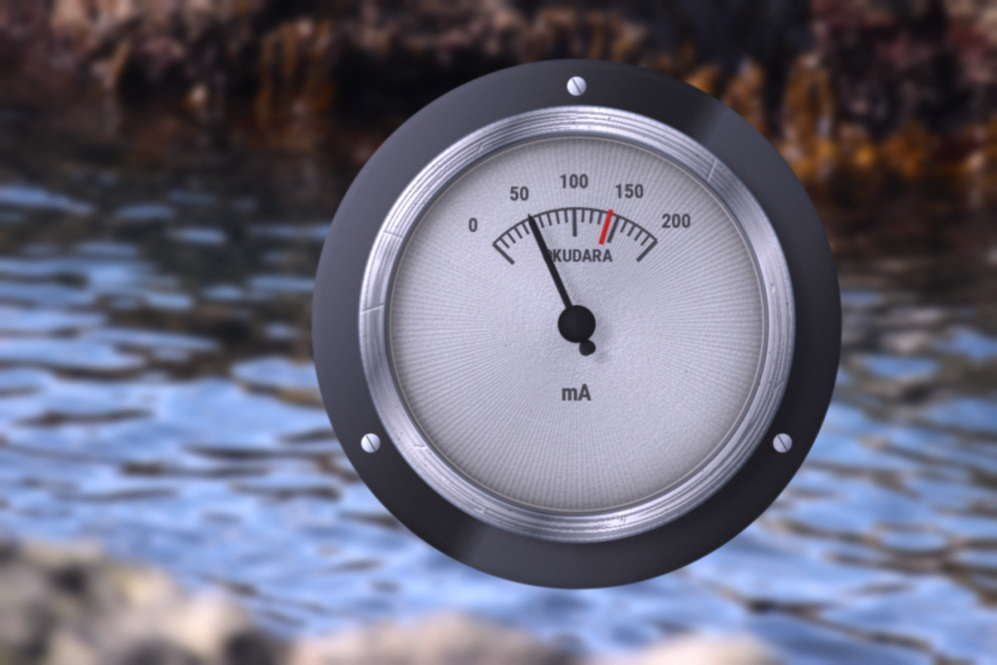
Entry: 50 mA
